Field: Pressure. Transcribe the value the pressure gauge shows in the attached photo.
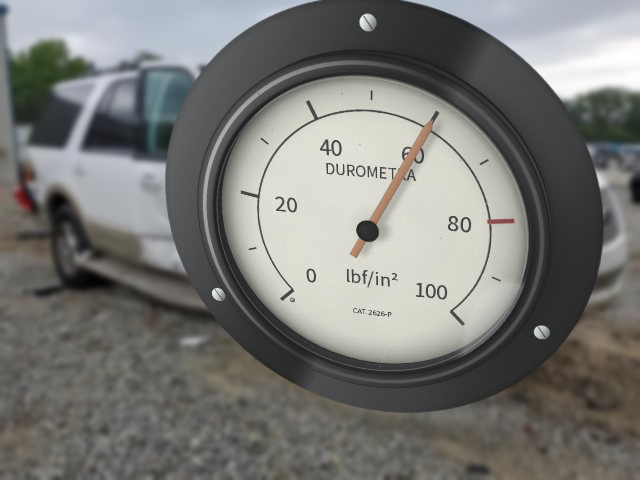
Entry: 60 psi
